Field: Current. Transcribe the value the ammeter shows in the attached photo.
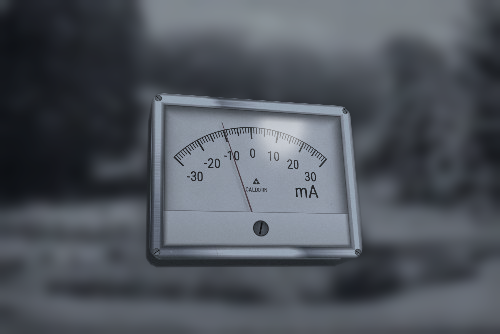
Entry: -10 mA
